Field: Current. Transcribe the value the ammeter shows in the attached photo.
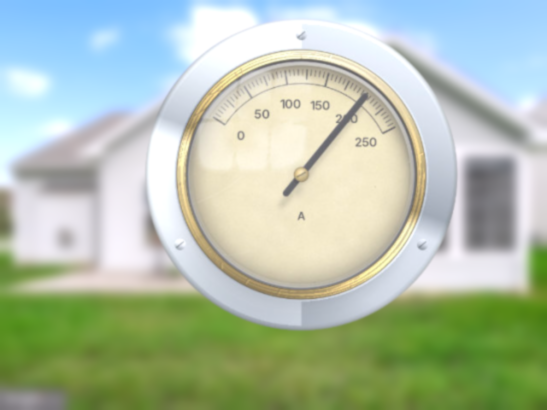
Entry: 200 A
